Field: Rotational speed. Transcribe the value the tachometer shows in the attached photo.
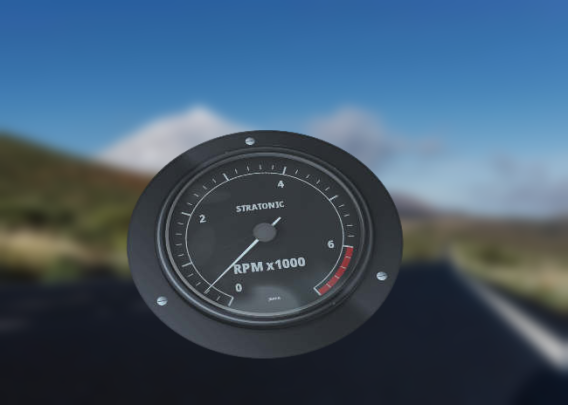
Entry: 400 rpm
